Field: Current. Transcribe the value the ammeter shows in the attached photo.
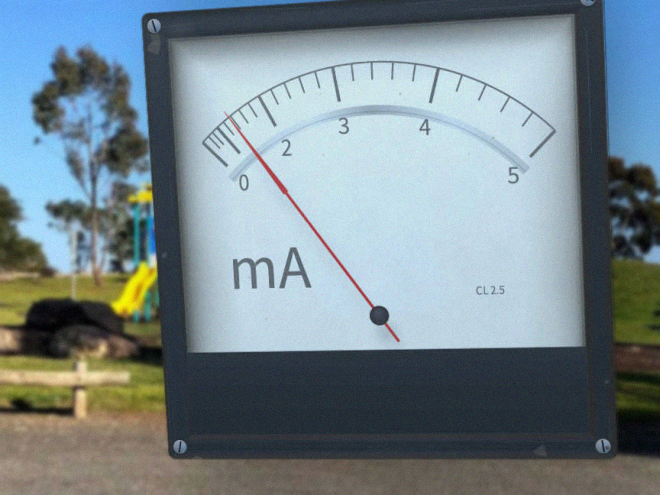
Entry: 1.4 mA
